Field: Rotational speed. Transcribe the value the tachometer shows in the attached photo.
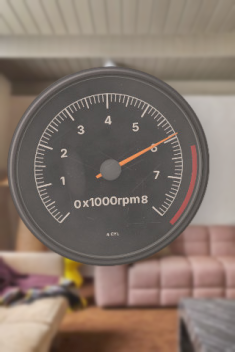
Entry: 5900 rpm
